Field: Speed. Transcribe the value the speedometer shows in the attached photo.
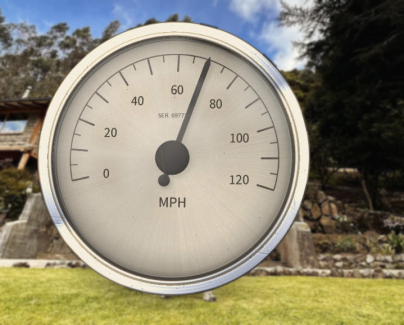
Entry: 70 mph
